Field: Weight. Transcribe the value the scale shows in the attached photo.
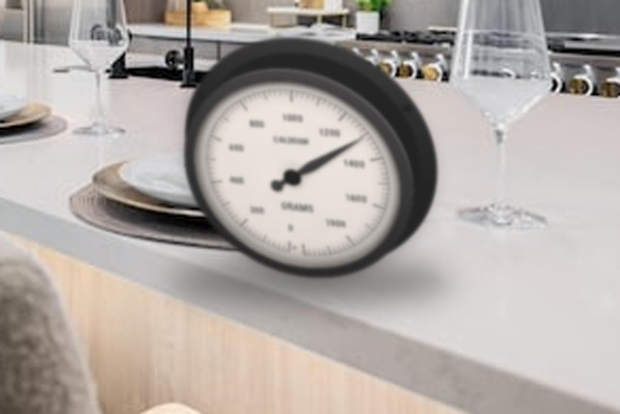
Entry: 1300 g
